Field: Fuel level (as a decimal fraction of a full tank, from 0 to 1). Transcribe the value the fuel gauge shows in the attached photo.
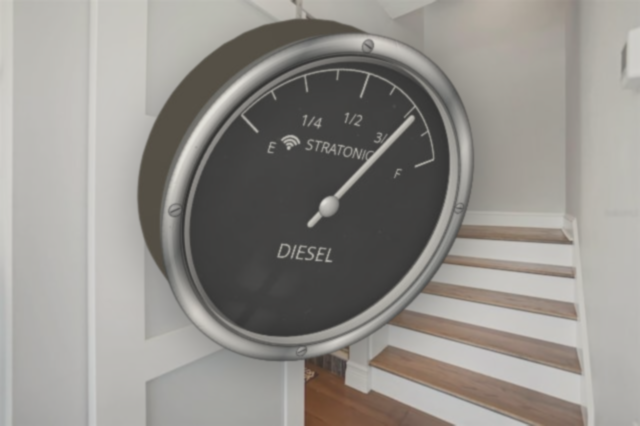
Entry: 0.75
